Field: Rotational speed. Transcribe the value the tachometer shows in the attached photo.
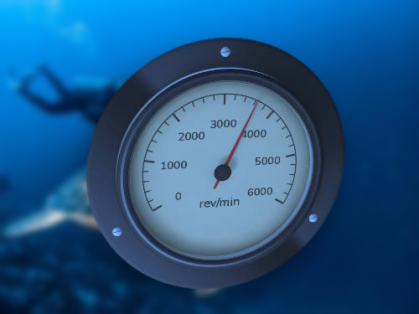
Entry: 3600 rpm
